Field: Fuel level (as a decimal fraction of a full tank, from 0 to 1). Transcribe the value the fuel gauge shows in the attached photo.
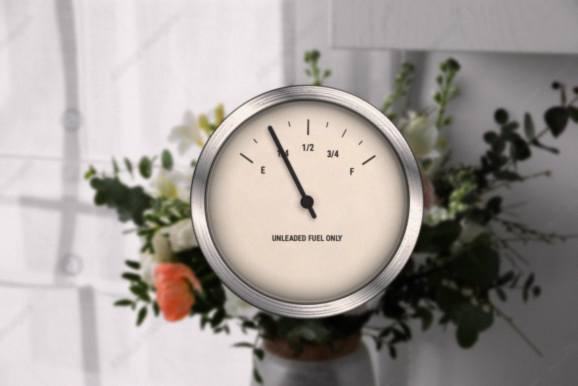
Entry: 0.25
